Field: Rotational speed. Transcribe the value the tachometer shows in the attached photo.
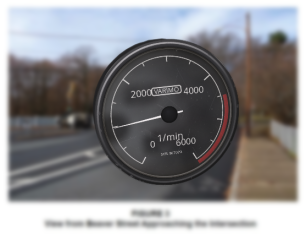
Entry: 1000 rpm
